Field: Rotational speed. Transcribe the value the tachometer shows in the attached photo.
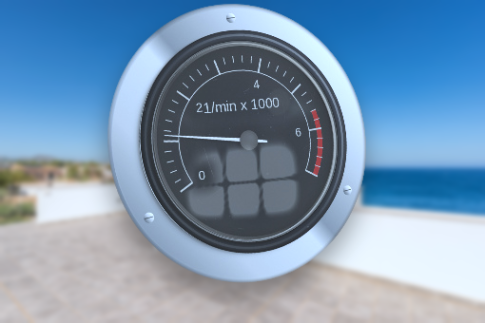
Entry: 1100 rpm
